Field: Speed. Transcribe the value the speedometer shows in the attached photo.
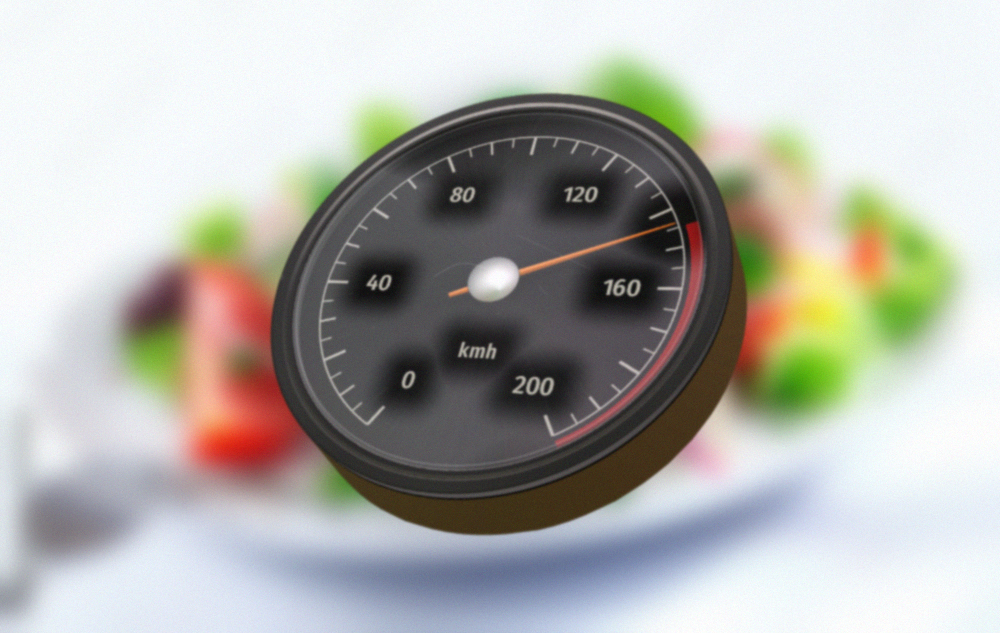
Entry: 145 km/h
